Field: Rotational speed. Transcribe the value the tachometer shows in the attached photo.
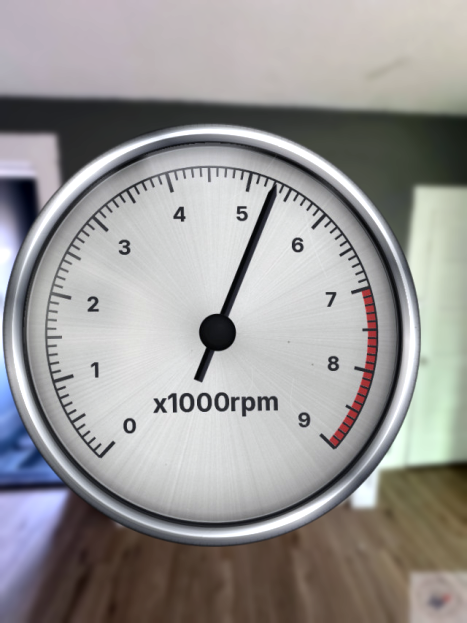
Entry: 5300 rpm
